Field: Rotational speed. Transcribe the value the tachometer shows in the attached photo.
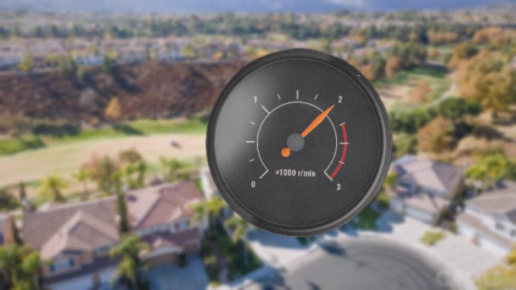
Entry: 2000 rpm
